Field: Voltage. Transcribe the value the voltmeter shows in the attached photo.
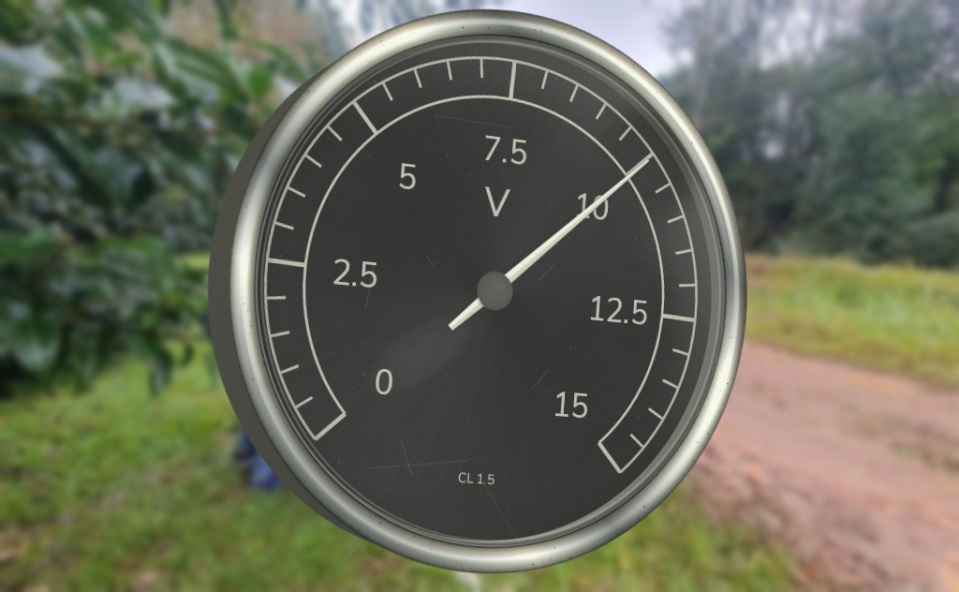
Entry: 10 V
